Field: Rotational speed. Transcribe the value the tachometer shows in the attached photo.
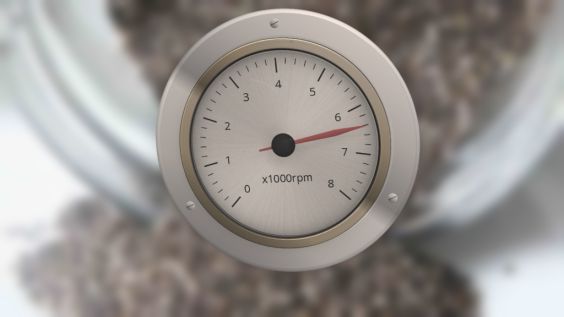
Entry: 6400 rpm
